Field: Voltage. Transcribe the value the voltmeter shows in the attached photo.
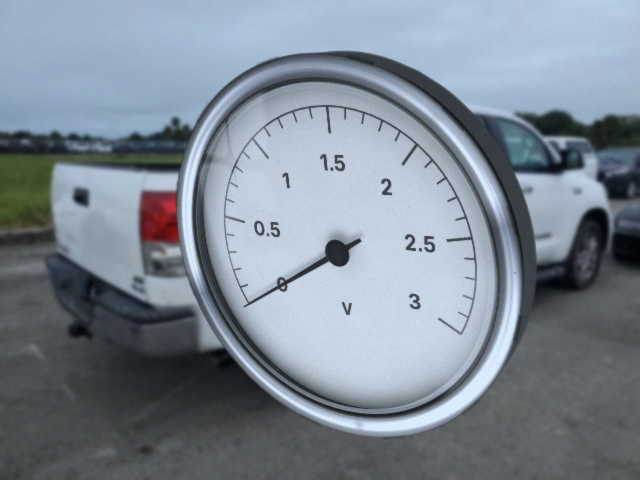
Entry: 0 V
